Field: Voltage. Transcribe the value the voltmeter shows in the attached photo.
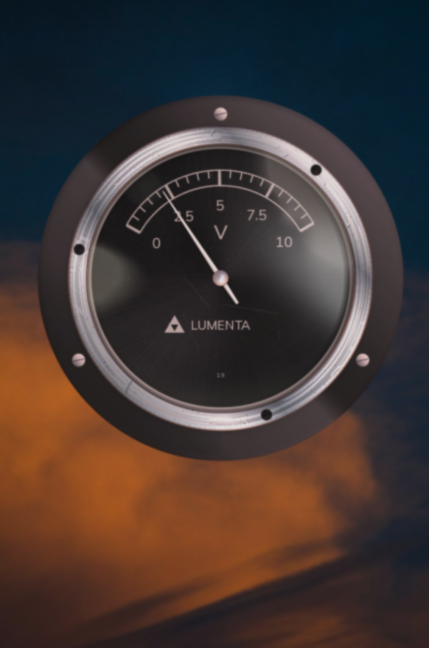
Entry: 2.25 V
